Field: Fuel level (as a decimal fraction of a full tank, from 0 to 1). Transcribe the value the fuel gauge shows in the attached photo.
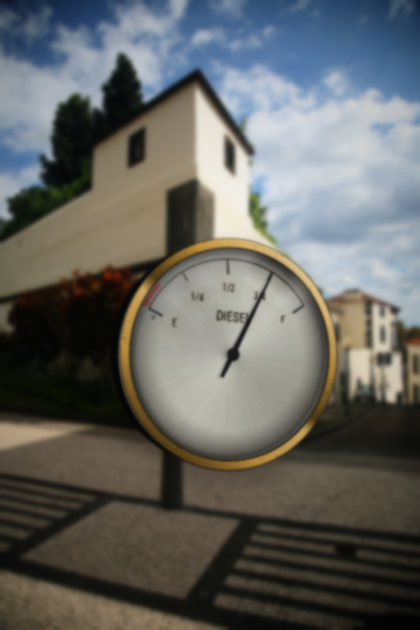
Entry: 0.75
